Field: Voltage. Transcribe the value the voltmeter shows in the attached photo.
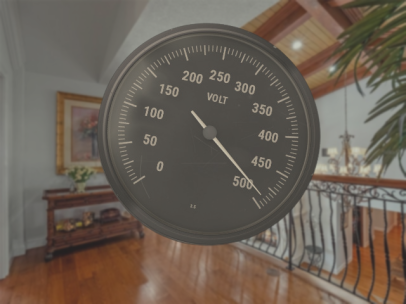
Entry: 490 V
